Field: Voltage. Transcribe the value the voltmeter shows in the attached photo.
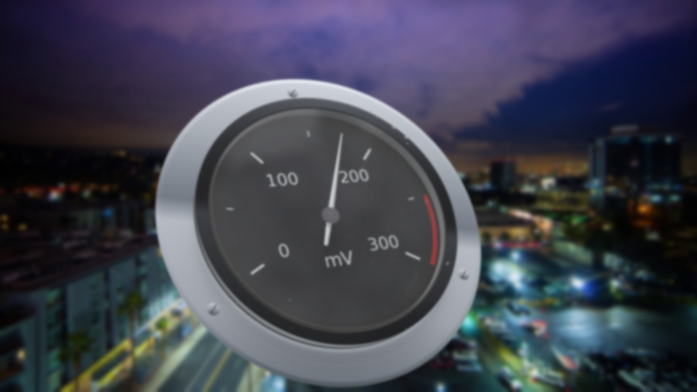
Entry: 175 mV
